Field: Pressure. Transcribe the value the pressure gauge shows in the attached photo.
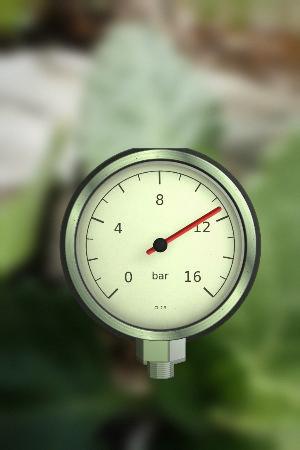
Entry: 11.5 bar
